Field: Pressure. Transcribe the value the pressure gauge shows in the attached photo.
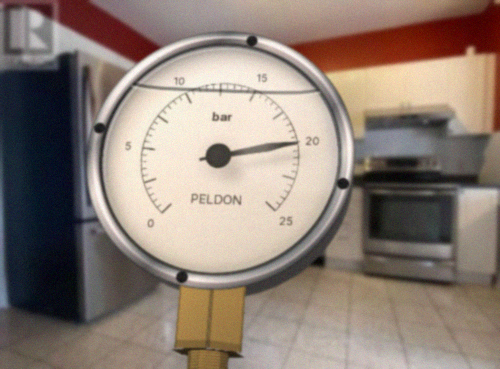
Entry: 20 bar
